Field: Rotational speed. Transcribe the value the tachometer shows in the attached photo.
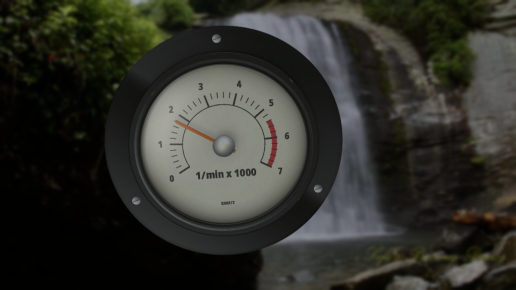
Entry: 1800 rpm
